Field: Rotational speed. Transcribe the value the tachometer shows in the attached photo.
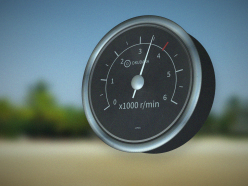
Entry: 3500 rpm
